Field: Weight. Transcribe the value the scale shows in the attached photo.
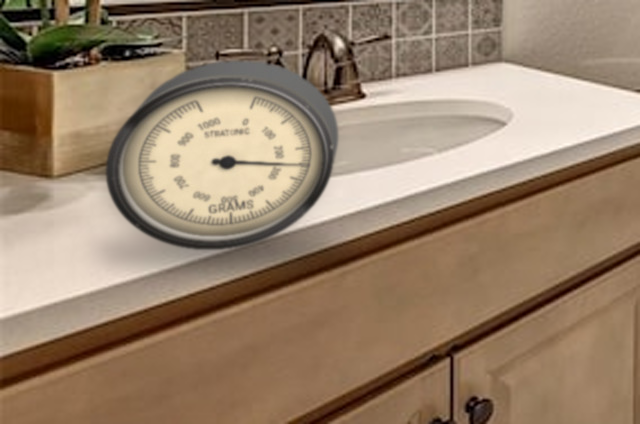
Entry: 250 g
